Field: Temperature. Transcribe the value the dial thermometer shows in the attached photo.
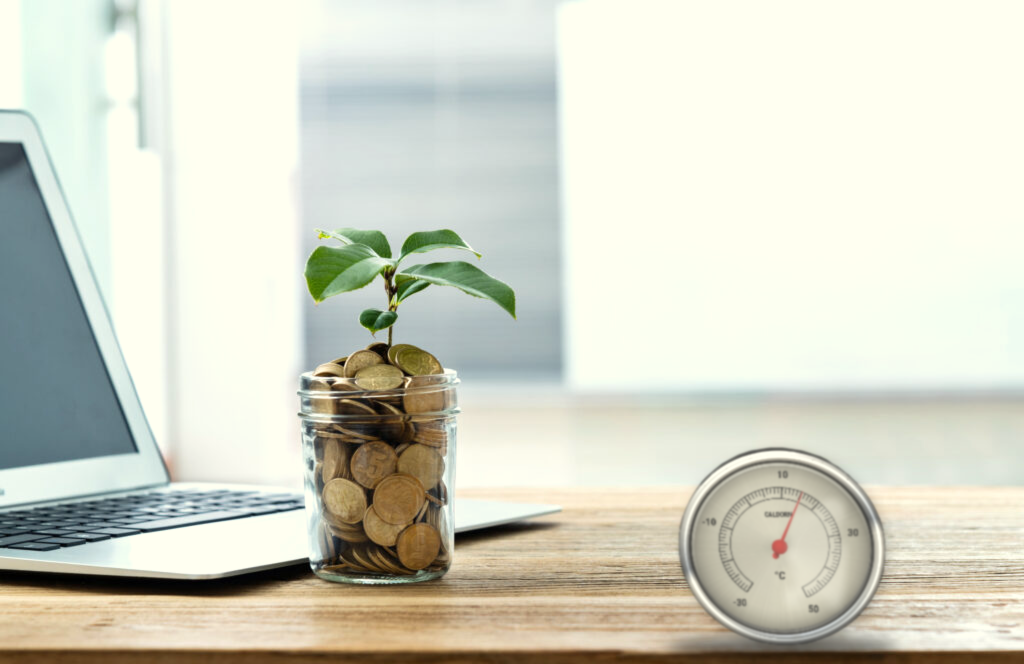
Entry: 15 °C
